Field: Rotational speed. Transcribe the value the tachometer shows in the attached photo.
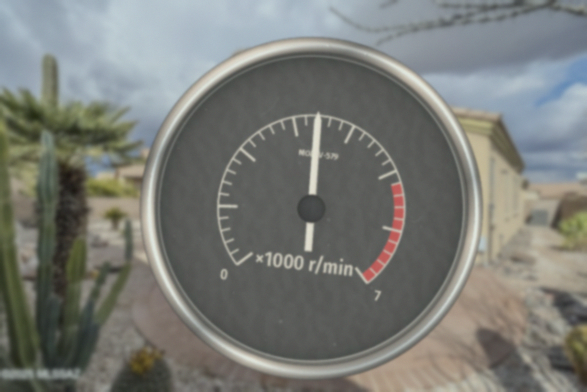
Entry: 3400 rpm
